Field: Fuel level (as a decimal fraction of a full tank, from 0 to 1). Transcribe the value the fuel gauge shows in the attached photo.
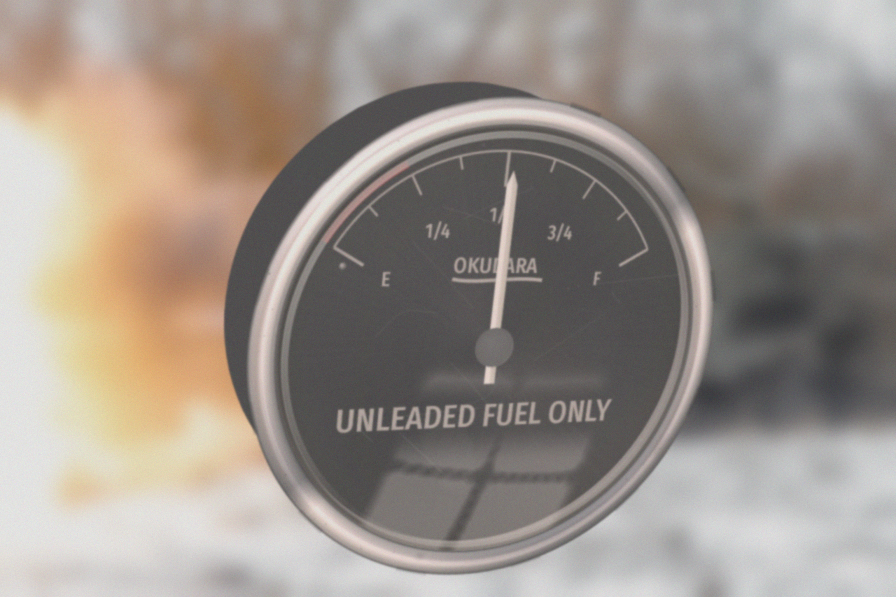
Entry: 0.5
